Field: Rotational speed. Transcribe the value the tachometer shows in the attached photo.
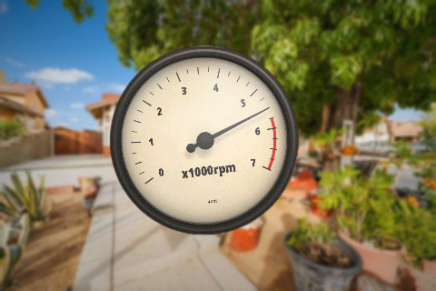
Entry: 5500 rpm
